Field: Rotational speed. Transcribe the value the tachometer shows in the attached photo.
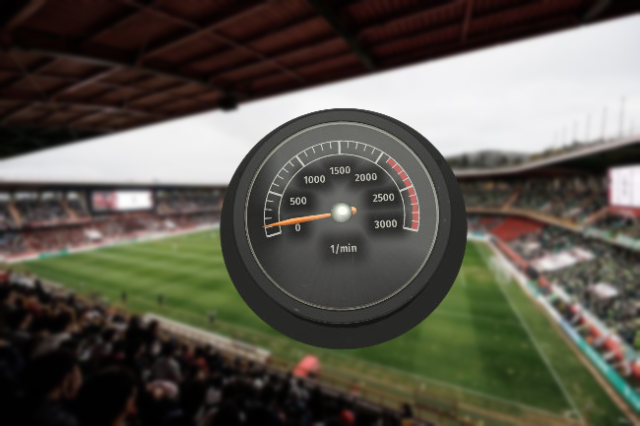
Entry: 100 rpm
